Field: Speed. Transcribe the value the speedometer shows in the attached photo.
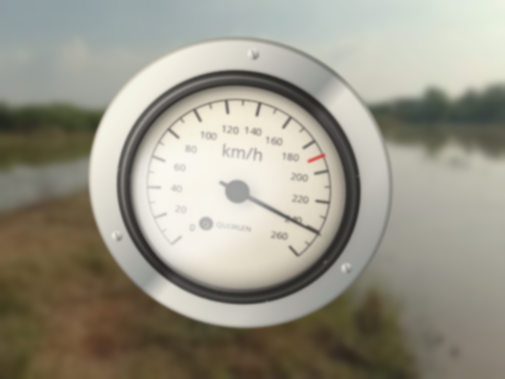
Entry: 240 km/h
